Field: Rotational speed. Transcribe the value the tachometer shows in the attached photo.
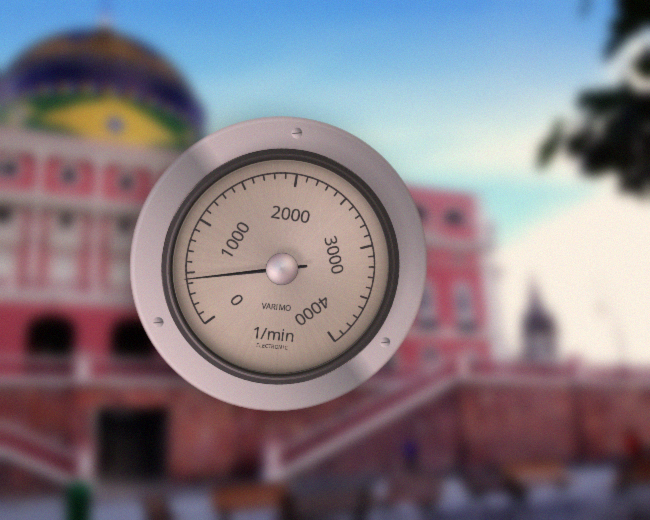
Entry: 450 rpm
